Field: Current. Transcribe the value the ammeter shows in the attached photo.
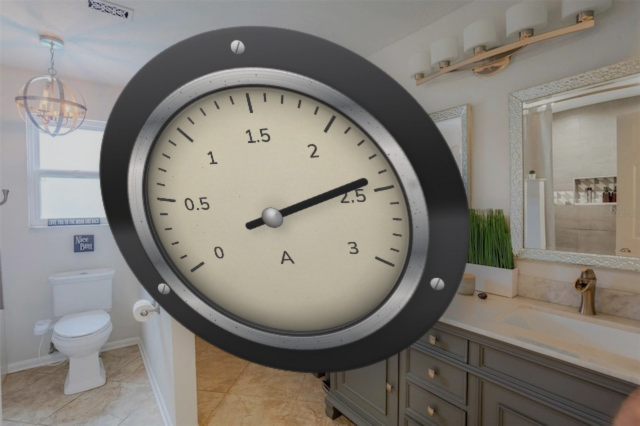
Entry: 2.4 A
